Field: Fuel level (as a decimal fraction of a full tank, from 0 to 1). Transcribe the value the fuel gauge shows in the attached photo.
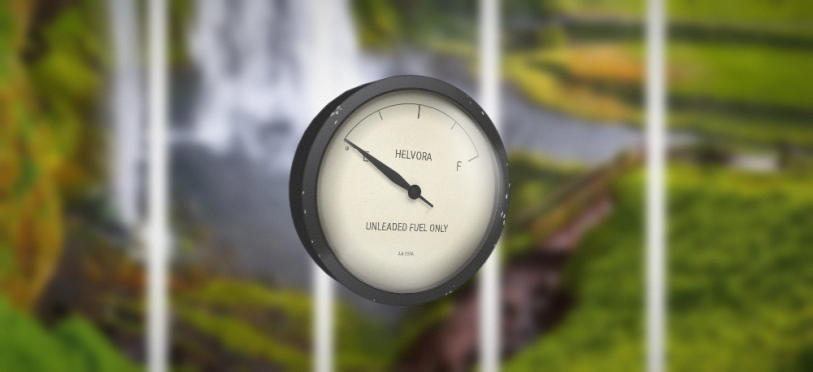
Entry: 0
